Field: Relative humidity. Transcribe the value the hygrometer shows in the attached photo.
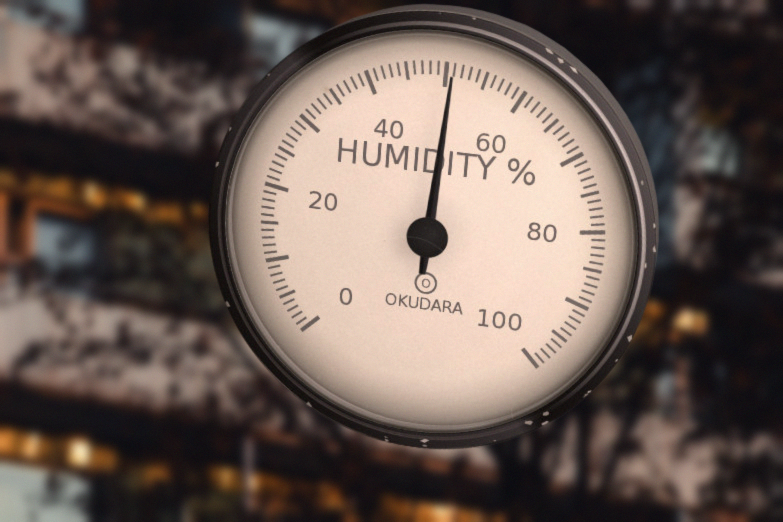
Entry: 51 %
